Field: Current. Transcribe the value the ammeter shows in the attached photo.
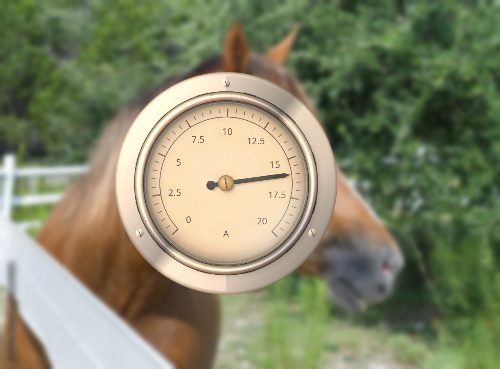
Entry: 16 A
